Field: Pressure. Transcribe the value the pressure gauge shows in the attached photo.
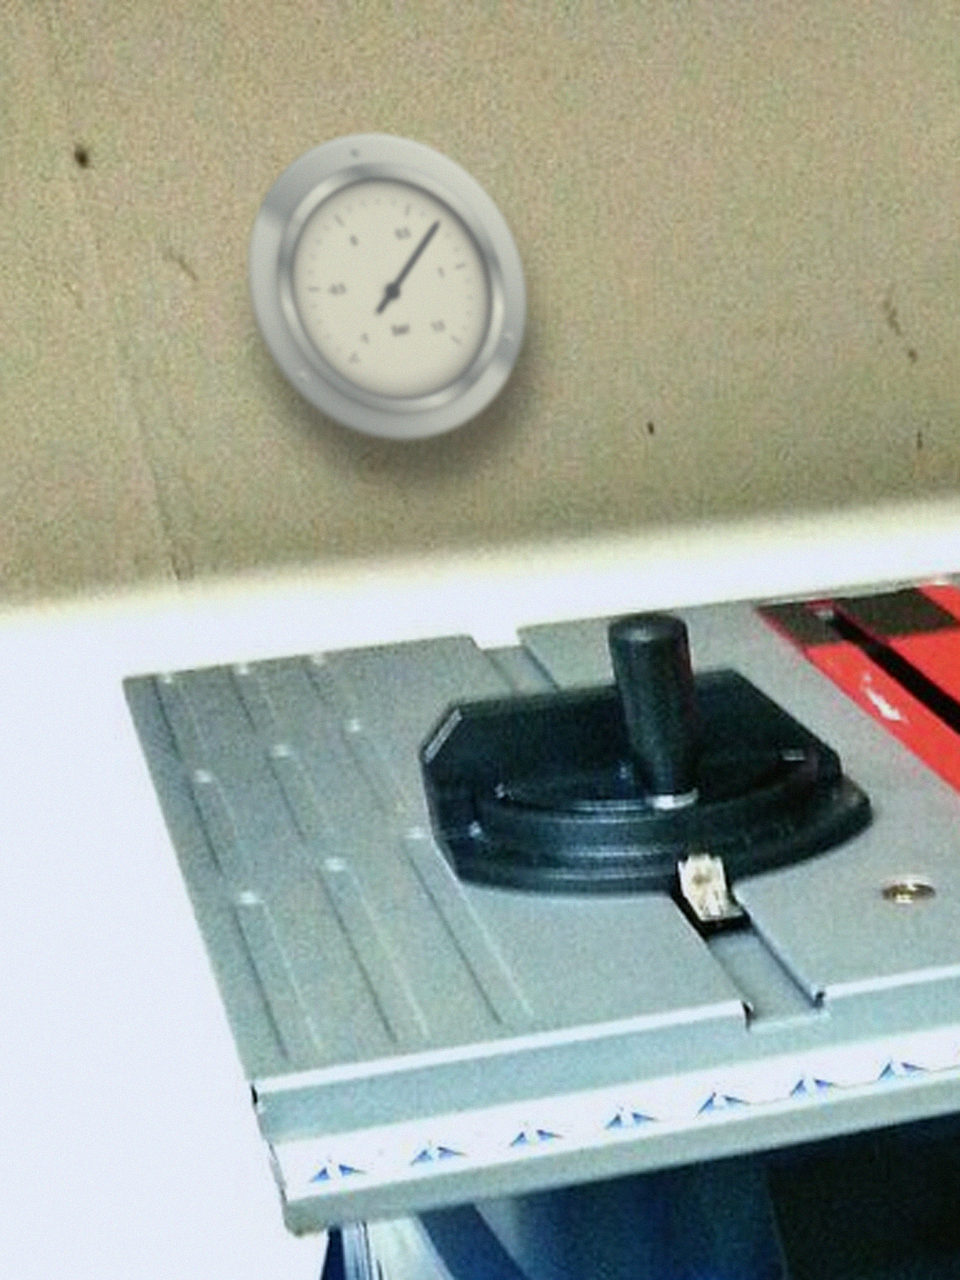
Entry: 0.7 bar
